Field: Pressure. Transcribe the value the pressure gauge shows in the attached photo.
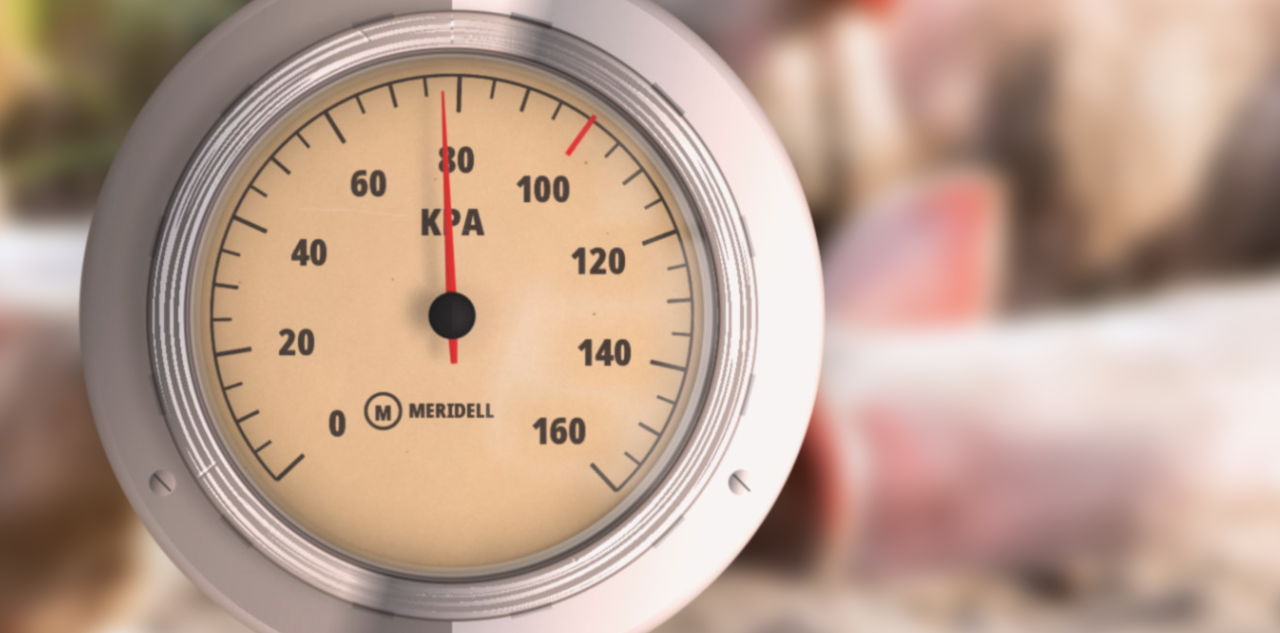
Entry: 77.5 kPa
